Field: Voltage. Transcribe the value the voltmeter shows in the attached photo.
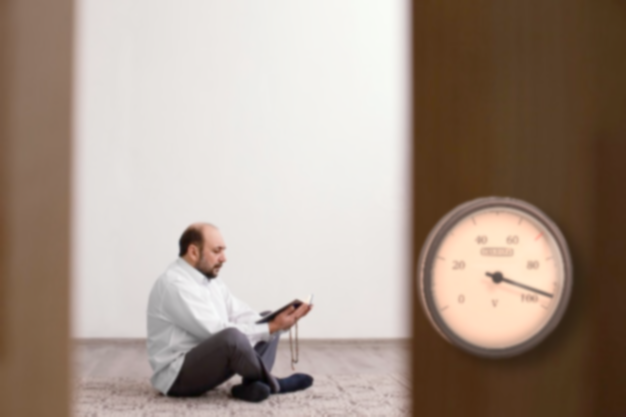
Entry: 95 V
